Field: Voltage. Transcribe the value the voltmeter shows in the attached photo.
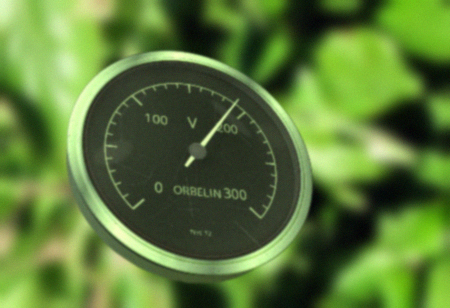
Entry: 190 V
